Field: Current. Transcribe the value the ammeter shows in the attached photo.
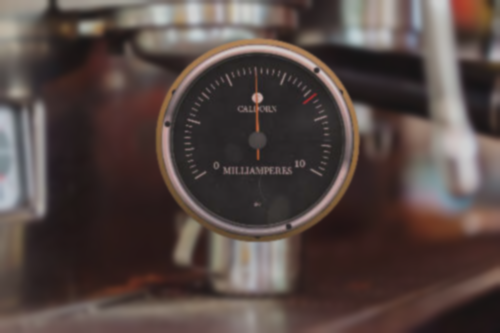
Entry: 5 mA
